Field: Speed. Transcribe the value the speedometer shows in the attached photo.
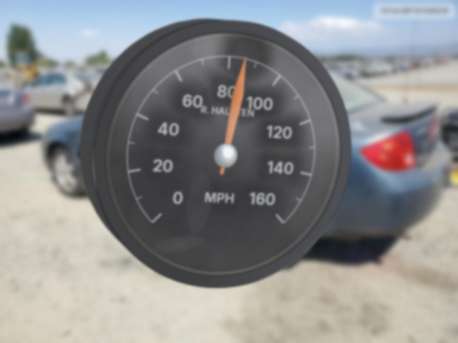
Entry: 85 mph
